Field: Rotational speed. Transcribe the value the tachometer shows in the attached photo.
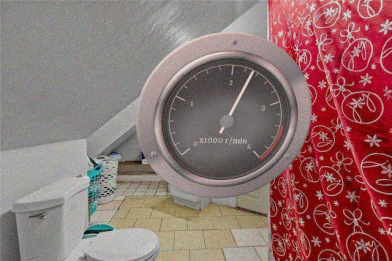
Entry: 2300 rpm
